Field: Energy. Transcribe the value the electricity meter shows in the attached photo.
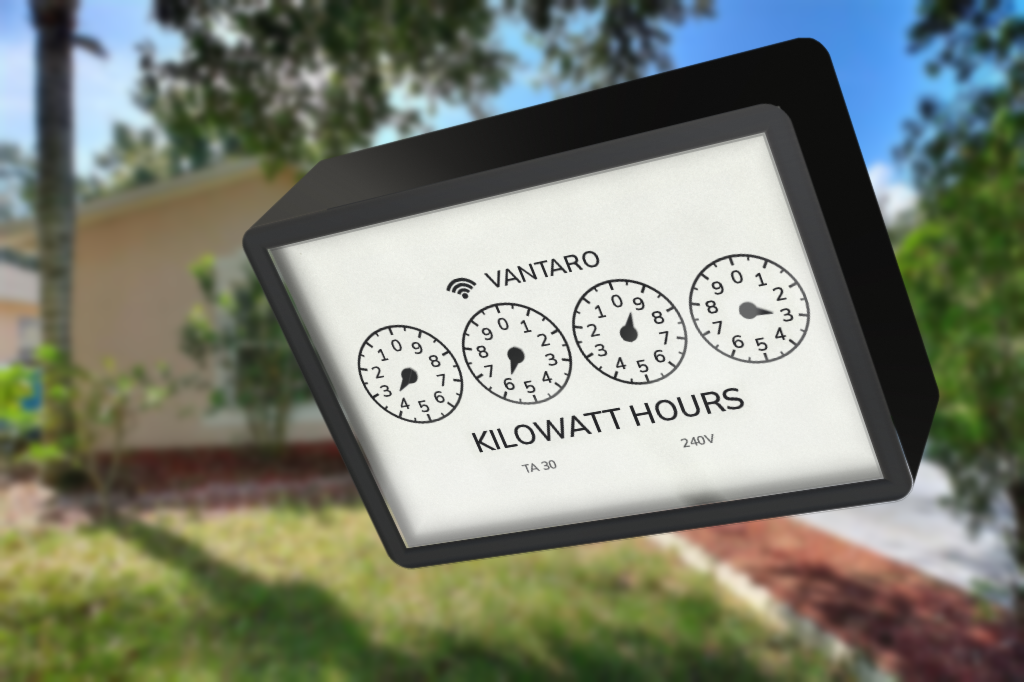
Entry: 3593 kWh
